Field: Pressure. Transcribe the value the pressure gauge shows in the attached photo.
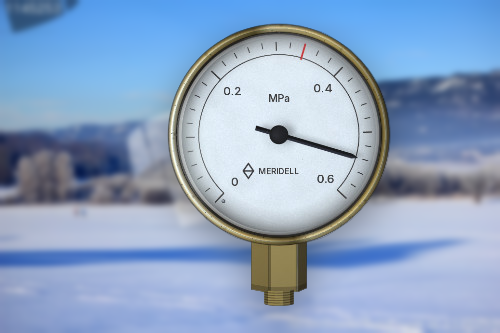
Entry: 0.54 MPa
